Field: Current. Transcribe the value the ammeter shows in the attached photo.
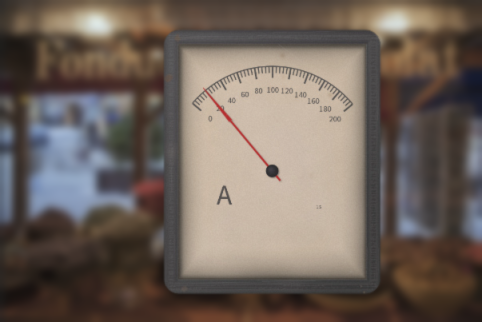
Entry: 20 A
